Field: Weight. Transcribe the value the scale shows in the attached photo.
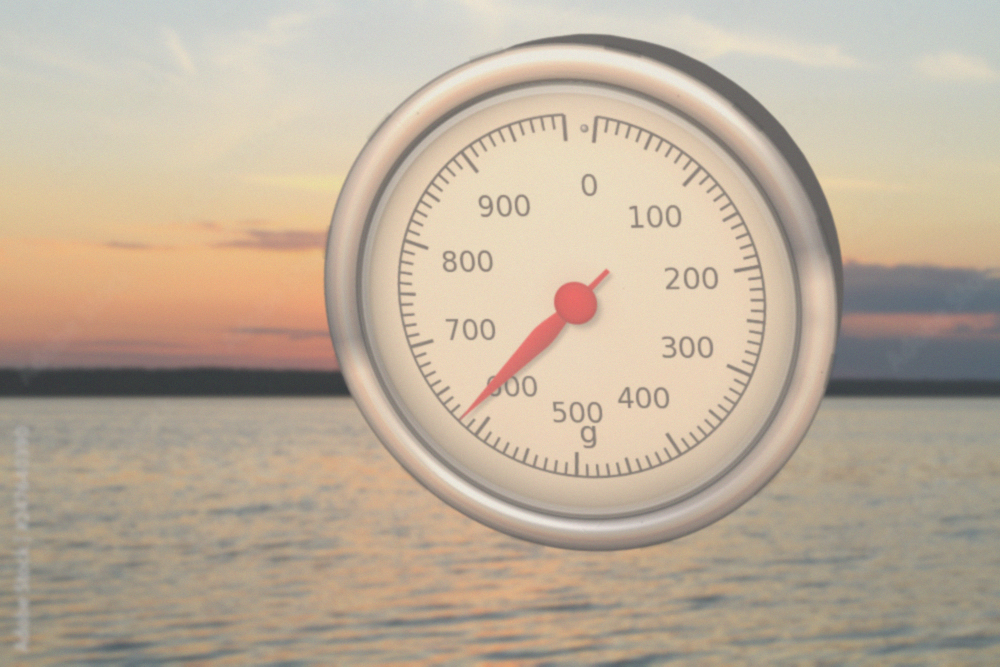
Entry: 620 g
